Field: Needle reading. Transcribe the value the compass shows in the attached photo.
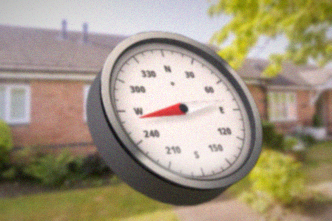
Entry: 260 °
